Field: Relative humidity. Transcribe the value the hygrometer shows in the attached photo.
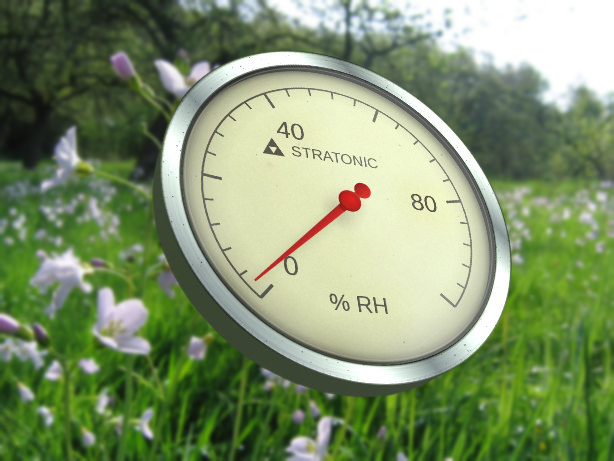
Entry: 2 %
